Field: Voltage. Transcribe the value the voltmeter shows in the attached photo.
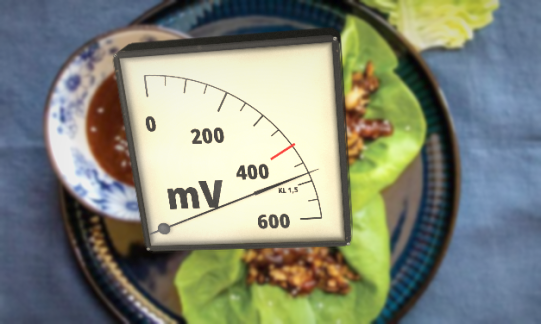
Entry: 475 mV
